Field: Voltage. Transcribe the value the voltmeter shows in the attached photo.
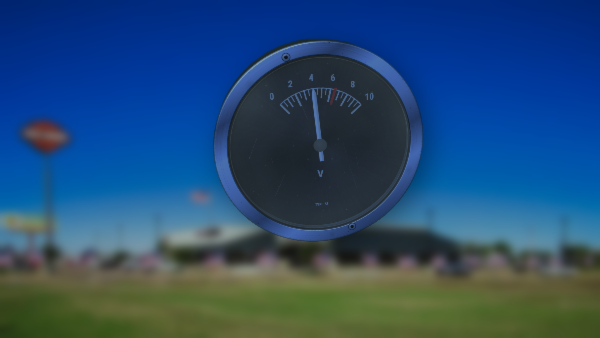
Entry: 4 V
